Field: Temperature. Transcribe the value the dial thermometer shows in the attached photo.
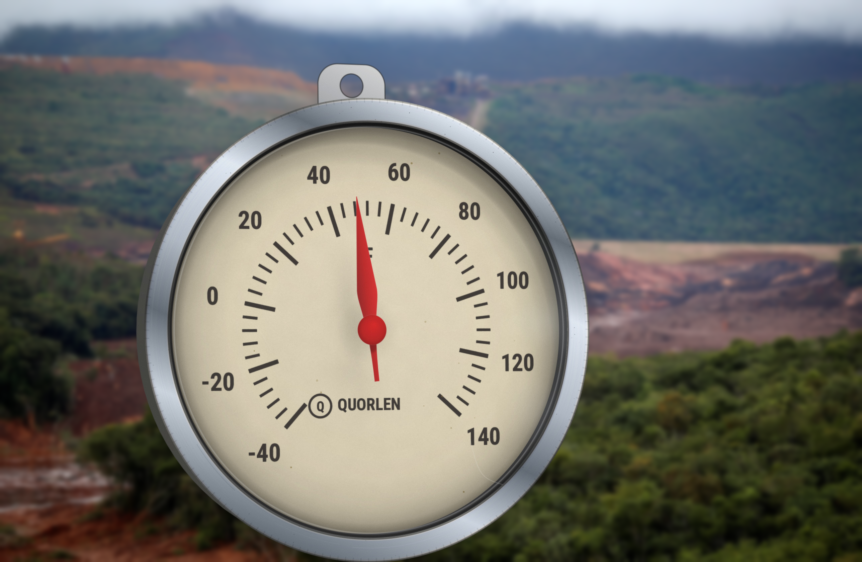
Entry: 48 °F
